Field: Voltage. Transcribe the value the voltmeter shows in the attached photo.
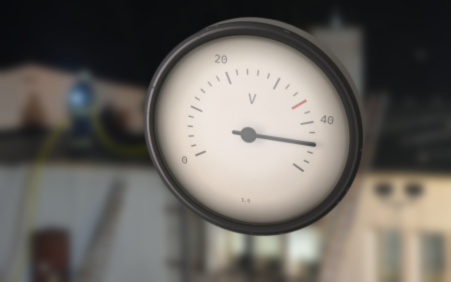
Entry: 44 V
